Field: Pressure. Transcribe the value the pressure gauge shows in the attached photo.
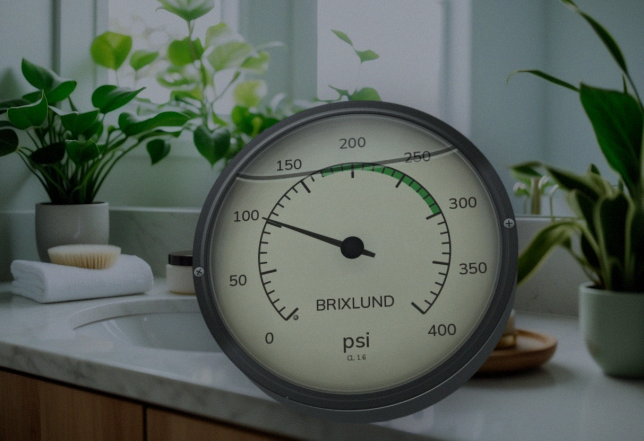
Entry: 100 psi
